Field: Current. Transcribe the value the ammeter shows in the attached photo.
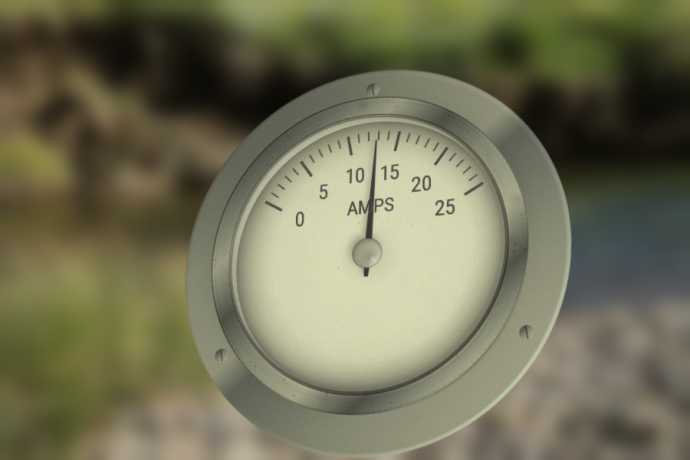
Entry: 13 A
